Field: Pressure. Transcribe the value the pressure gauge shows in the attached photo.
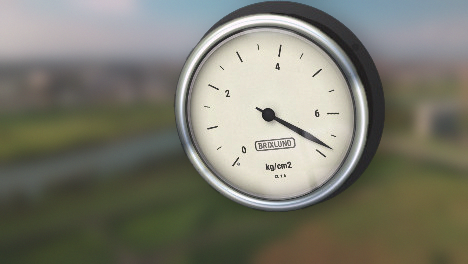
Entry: 6.75 kg/cm²
